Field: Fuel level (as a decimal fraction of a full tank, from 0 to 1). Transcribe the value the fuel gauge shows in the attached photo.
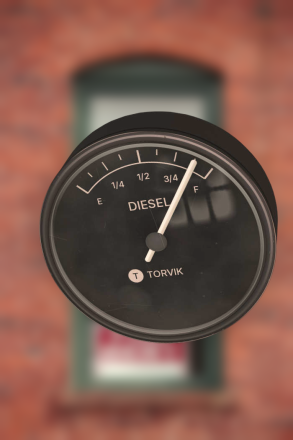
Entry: 0.875
